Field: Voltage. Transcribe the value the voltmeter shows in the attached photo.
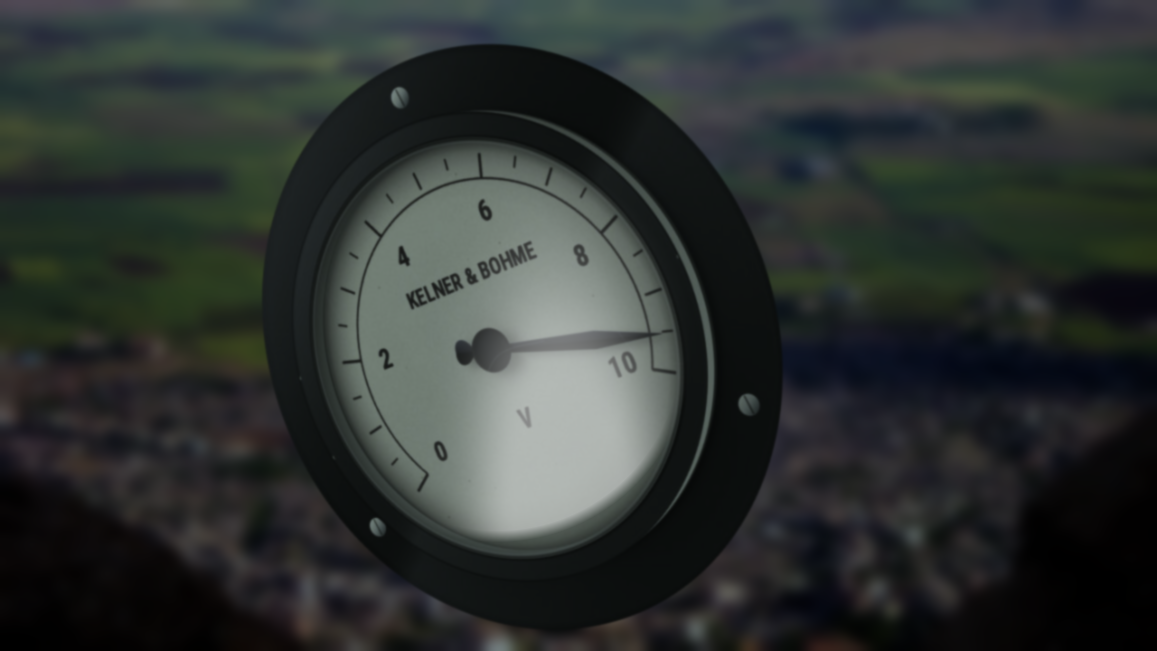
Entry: 9.5 V
